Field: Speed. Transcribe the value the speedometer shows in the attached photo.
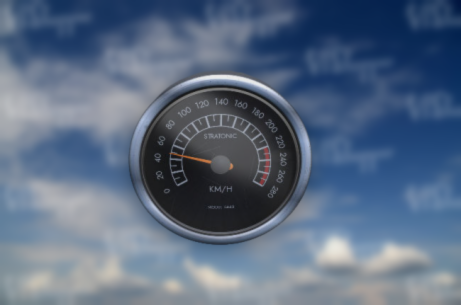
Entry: 50 km/h
